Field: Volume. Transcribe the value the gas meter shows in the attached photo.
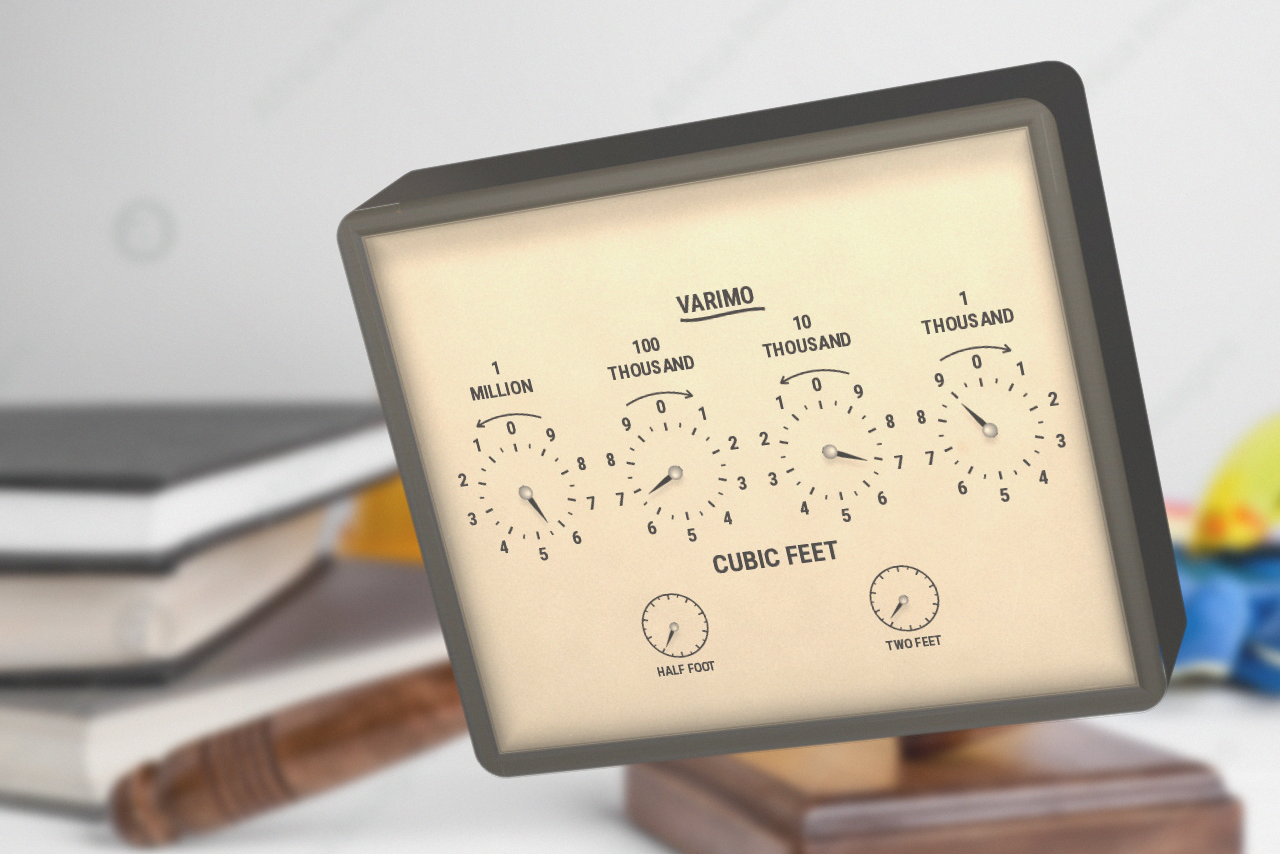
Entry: 566900 ft³
